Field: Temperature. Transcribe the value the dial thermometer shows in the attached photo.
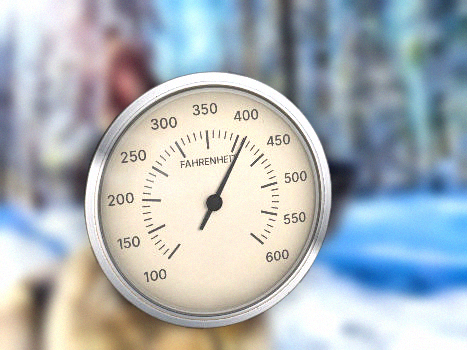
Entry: 410 °F
